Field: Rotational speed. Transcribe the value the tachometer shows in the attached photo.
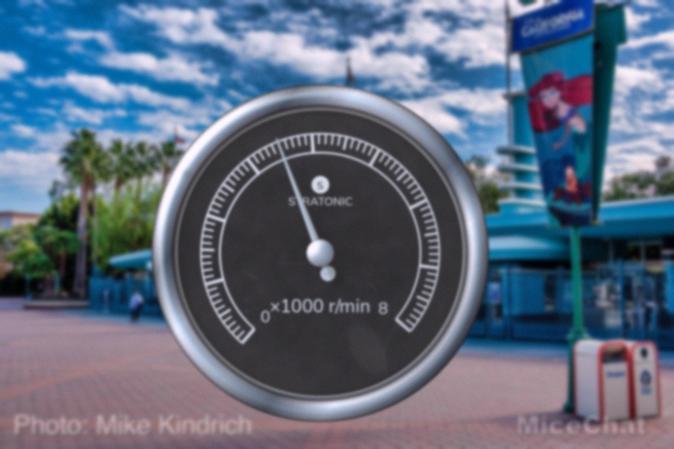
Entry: 3500 rpm
